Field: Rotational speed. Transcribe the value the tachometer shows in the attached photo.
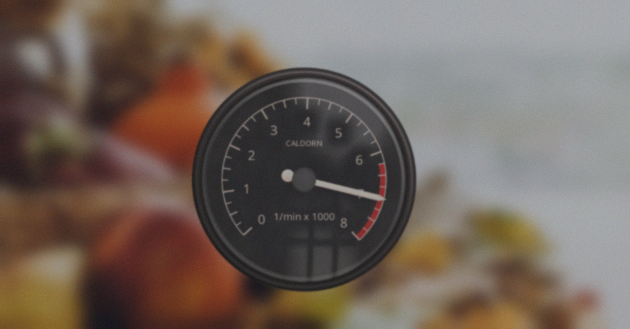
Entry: 7000 rpm
